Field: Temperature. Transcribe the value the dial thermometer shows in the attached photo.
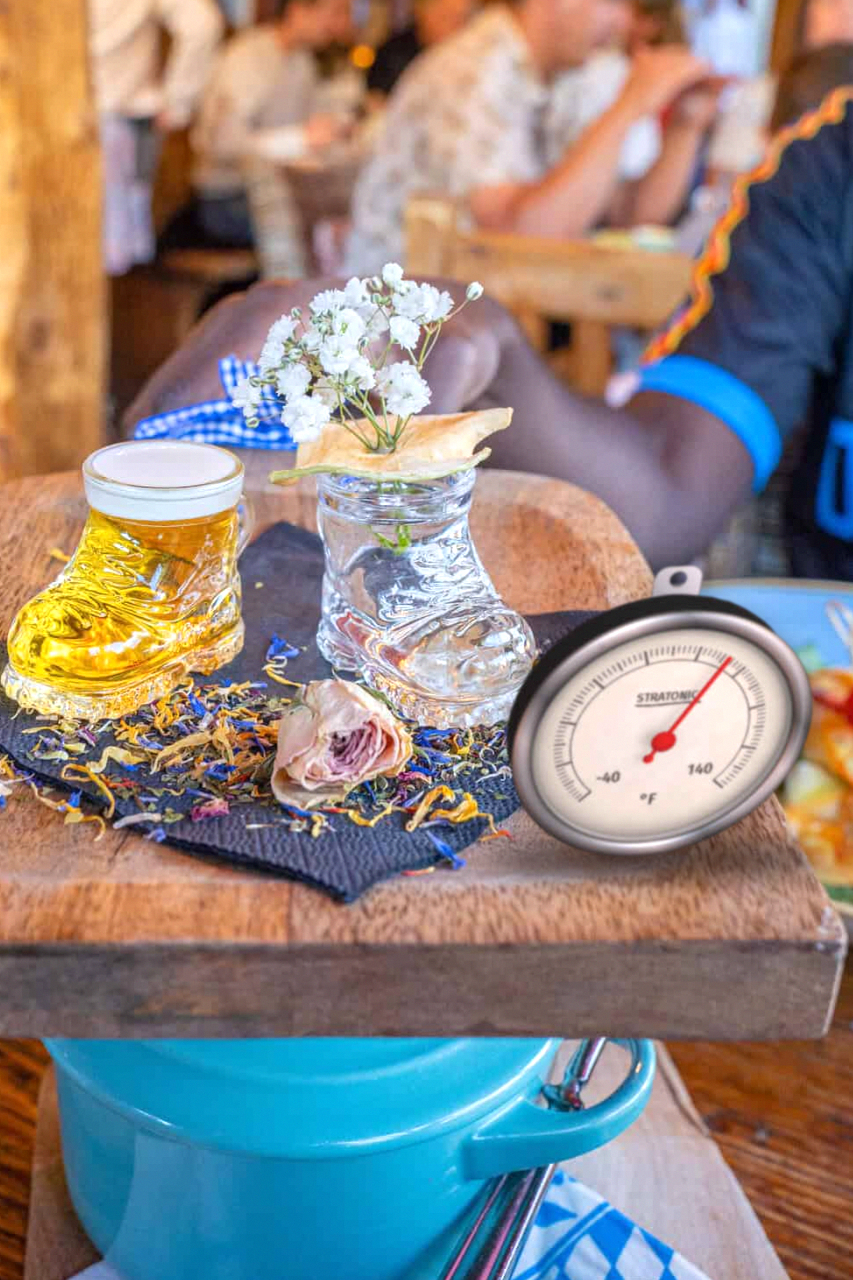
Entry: 70 °F
